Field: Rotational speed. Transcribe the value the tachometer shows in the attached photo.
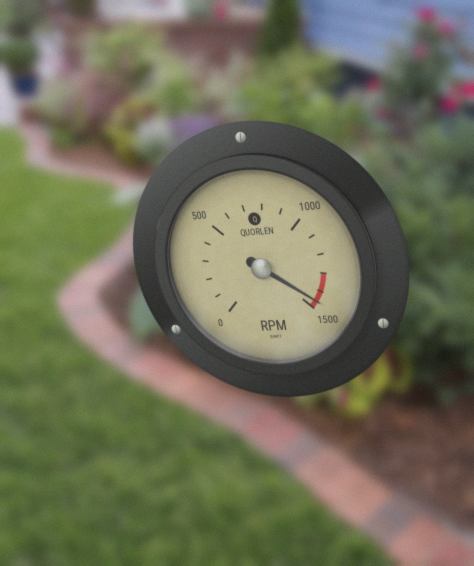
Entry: 1450 rpm
